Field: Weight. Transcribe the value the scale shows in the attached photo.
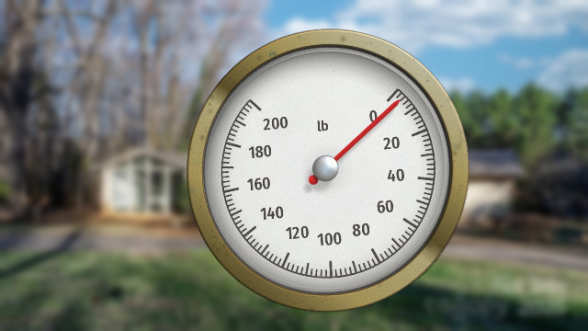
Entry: 4 lb
